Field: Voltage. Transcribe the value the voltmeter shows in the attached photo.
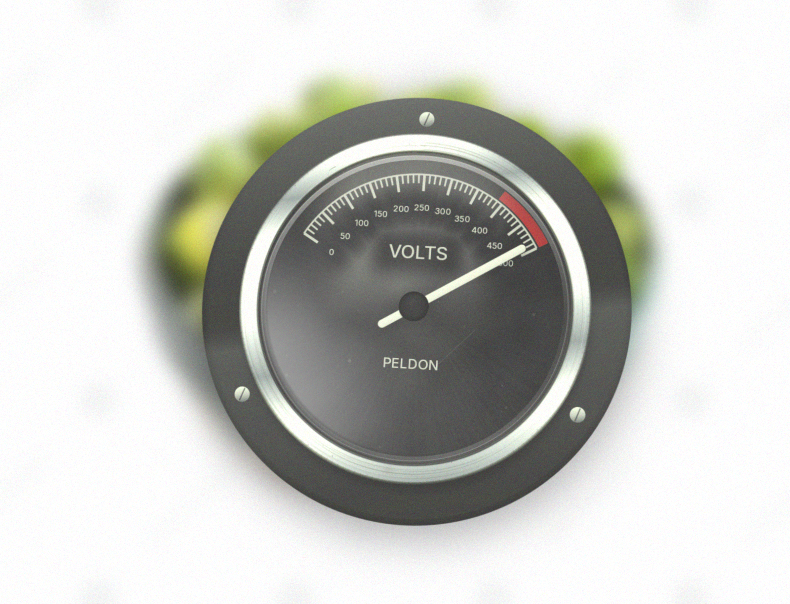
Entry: 490 V
